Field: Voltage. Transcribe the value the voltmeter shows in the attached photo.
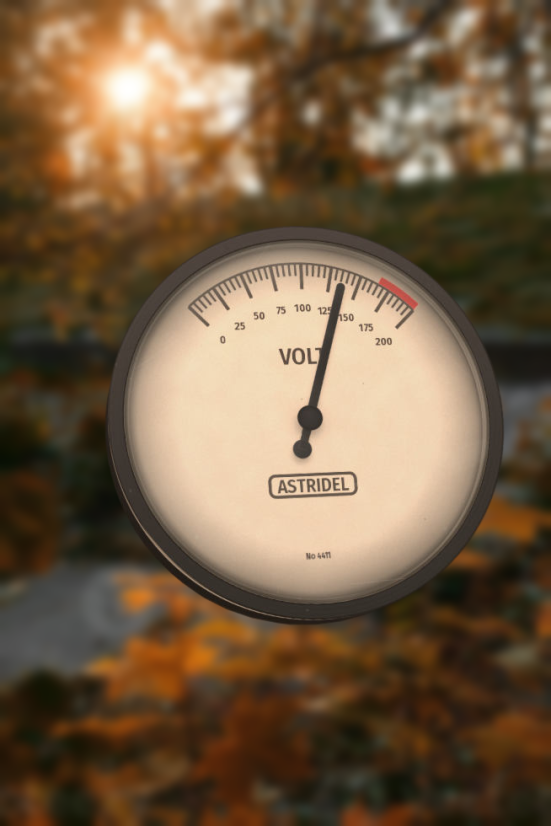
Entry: 135 V
